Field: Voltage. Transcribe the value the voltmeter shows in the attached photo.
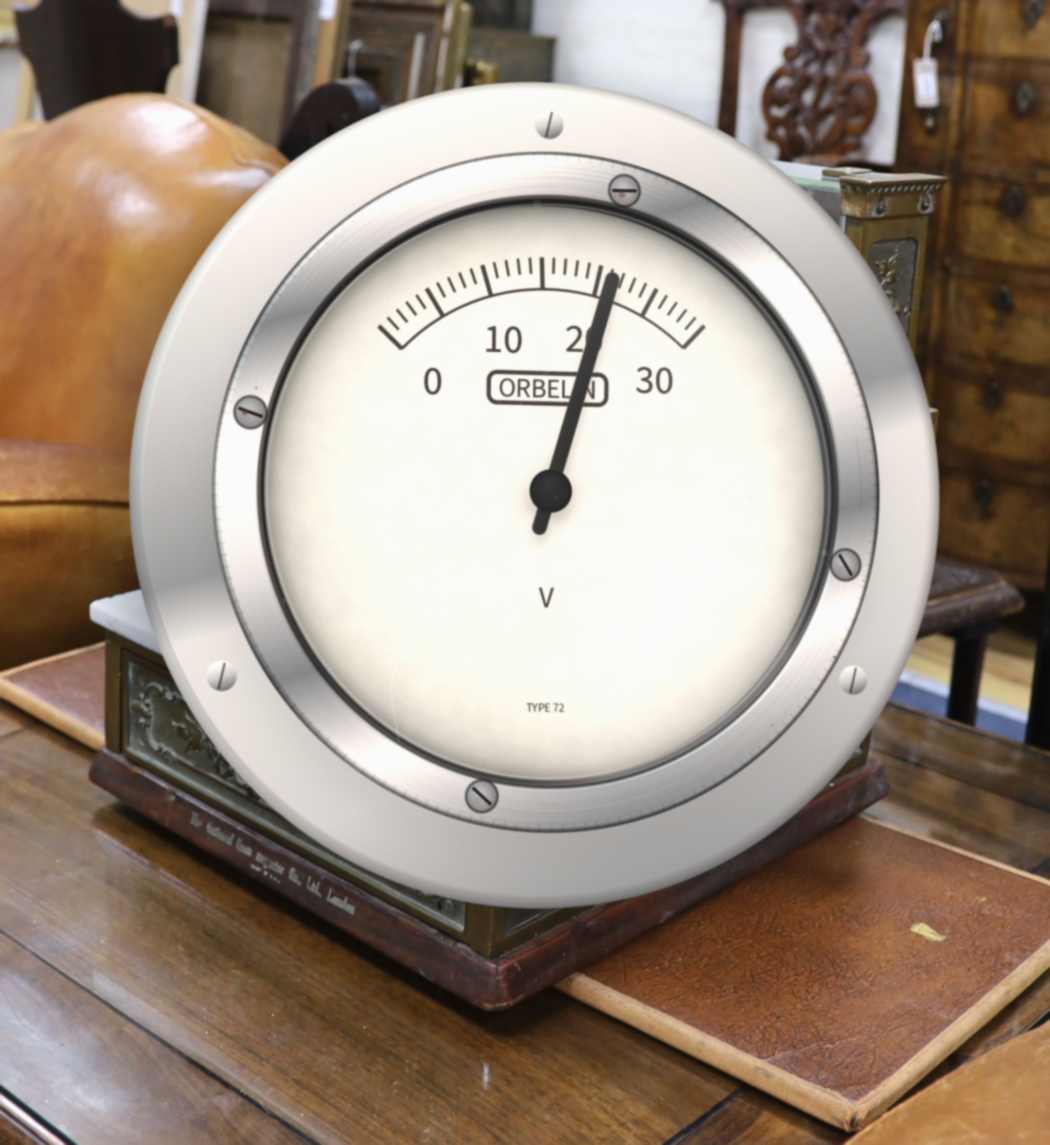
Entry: 21 V
